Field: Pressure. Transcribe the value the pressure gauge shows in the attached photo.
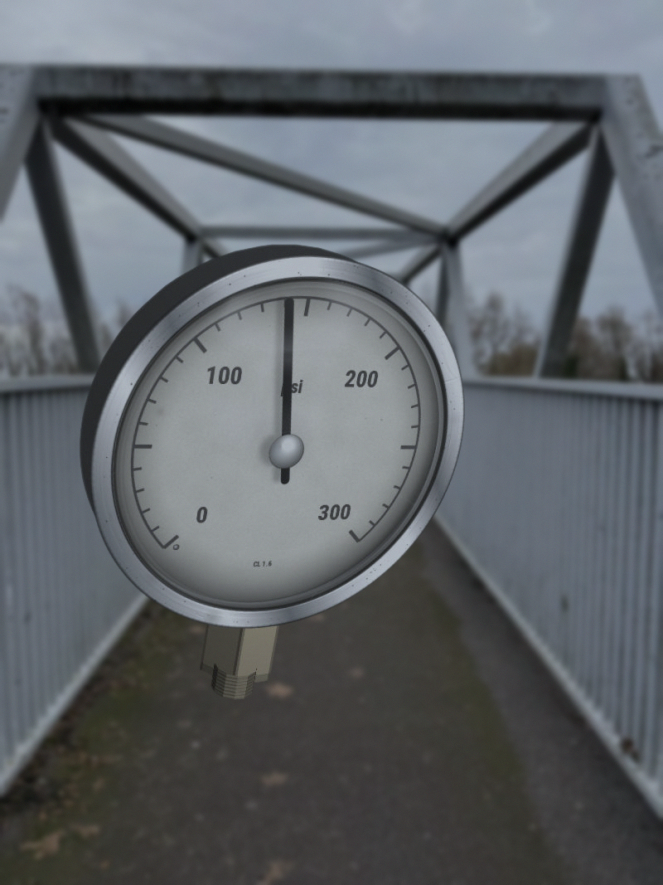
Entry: 140 psi
